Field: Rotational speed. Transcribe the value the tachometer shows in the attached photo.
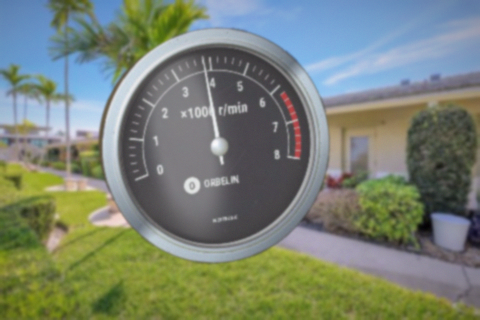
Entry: 3800 rpm
